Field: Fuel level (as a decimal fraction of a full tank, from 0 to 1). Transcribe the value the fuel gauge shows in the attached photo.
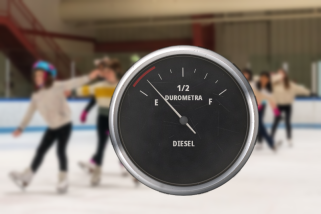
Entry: 0.125
